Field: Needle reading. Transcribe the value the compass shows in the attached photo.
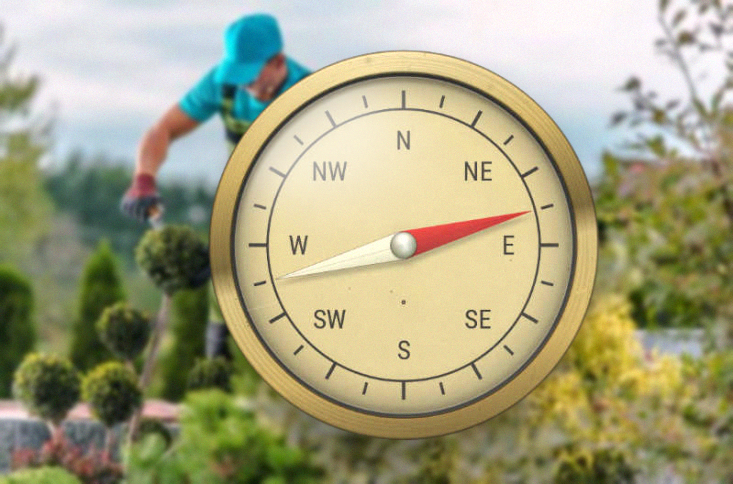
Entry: 75 °
